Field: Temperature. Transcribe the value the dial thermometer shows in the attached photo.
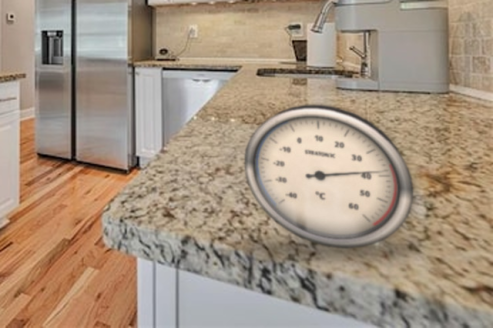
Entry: 38 °C
